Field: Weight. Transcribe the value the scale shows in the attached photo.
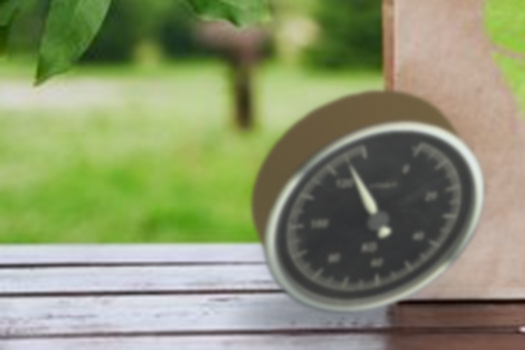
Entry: 125 kg
